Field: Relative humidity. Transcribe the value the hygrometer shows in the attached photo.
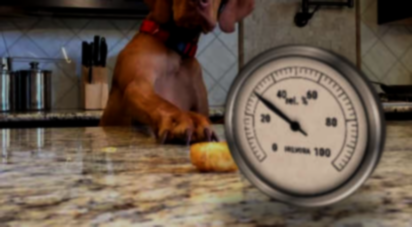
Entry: 30 %
